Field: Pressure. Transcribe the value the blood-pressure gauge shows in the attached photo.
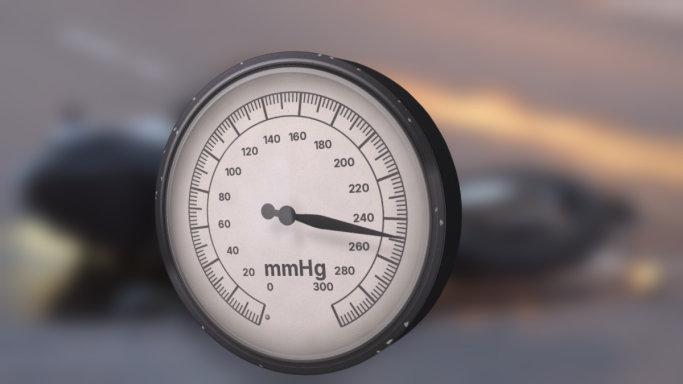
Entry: 248 mmHg
